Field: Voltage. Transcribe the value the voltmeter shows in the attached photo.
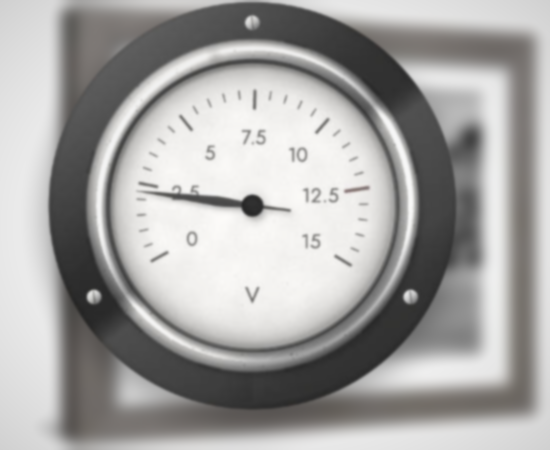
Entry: 2.25 V
